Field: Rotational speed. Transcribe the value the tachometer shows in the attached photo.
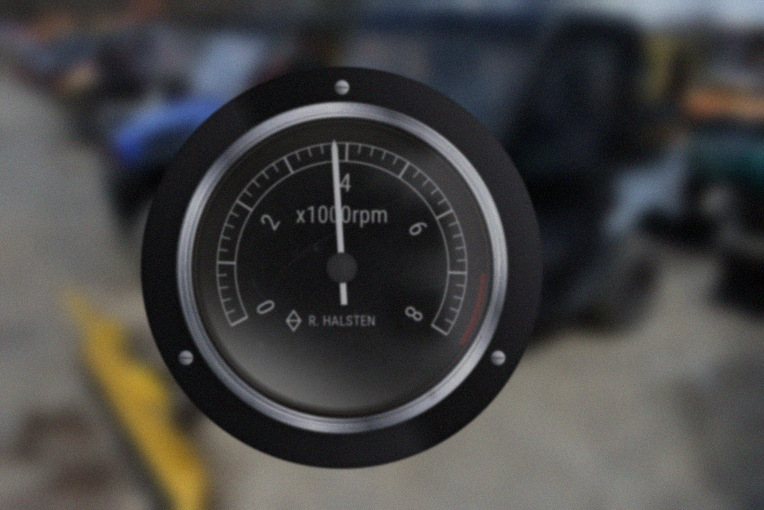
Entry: 3800 rpm
